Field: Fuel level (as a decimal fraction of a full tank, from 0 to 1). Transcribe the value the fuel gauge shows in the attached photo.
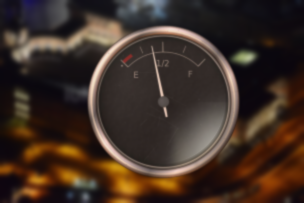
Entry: 0.375
